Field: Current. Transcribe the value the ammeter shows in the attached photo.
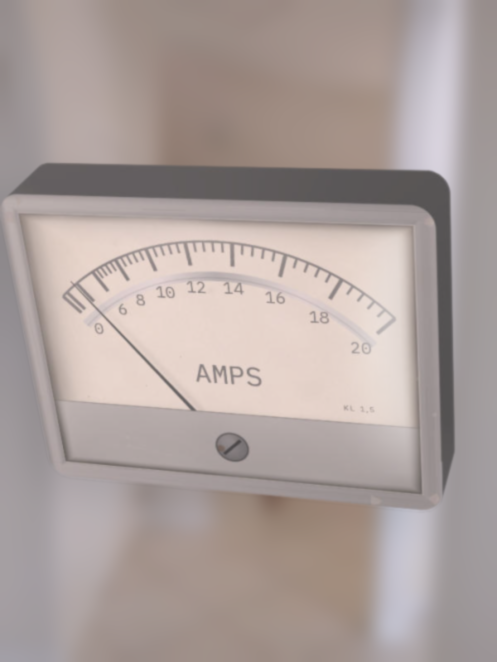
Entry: 4 A
